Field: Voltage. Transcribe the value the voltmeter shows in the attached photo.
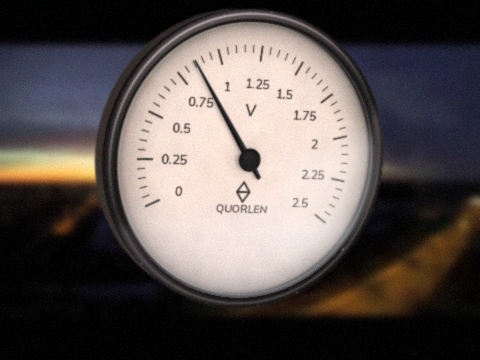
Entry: 0.85 V
